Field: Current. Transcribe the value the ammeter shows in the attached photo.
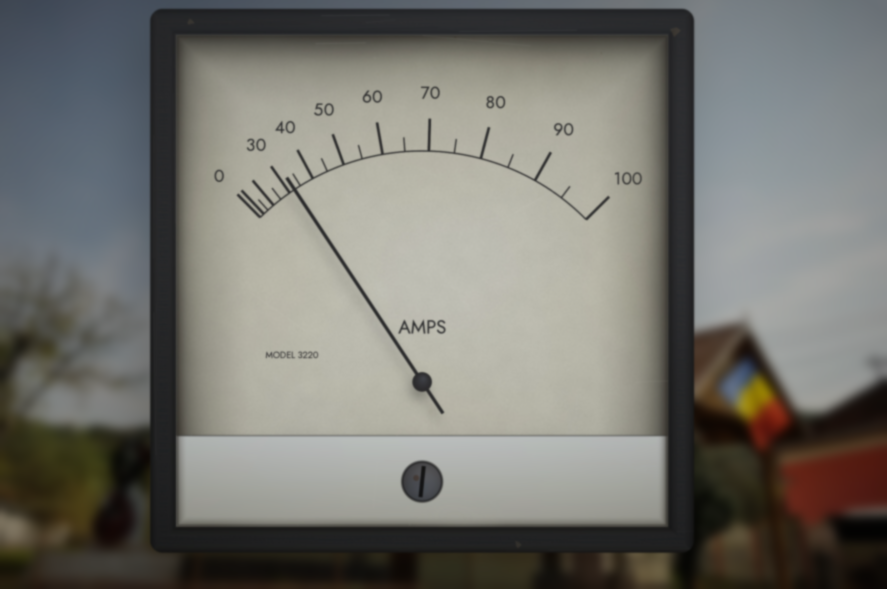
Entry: 32.5 A
